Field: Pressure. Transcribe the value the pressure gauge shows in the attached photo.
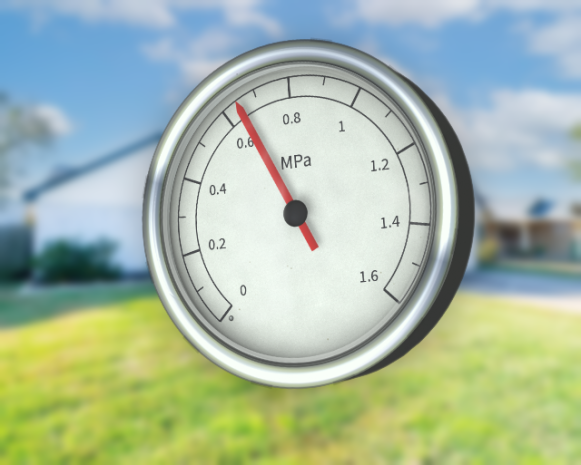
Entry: 0.65 MPa
